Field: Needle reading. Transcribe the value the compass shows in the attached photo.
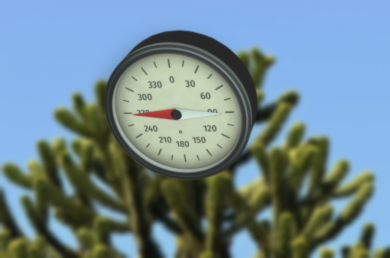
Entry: 270 °
